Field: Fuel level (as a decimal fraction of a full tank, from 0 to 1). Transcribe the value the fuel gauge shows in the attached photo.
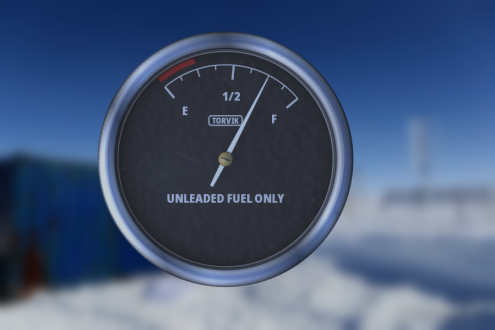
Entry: 0.75
